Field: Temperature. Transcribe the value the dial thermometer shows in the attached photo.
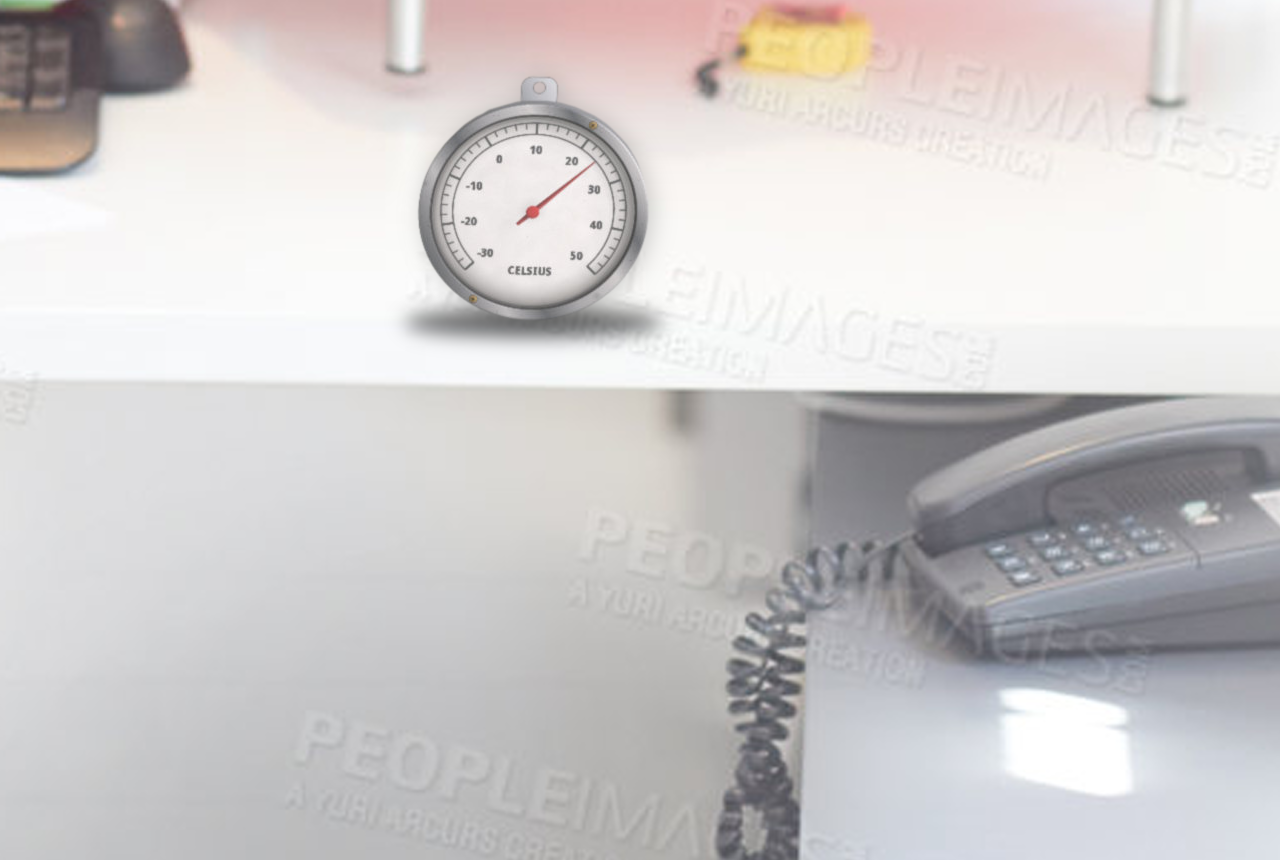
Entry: 24 °C
